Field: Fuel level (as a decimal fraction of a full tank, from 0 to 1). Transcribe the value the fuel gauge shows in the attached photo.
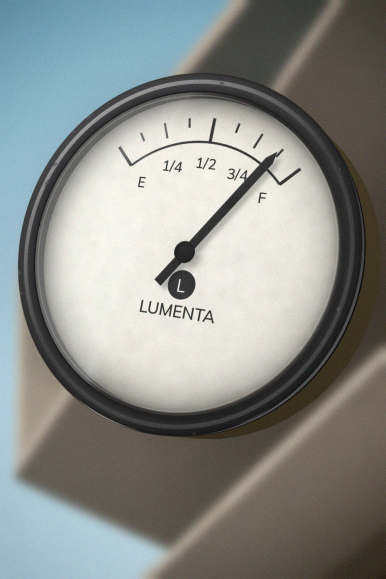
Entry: 0.875
